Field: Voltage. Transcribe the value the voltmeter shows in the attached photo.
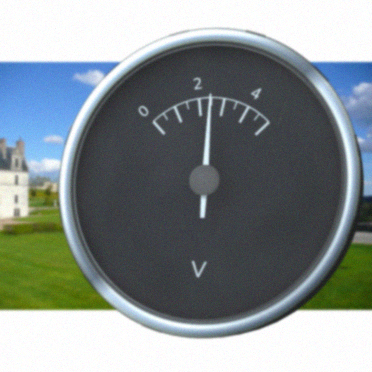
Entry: 2.5 V
